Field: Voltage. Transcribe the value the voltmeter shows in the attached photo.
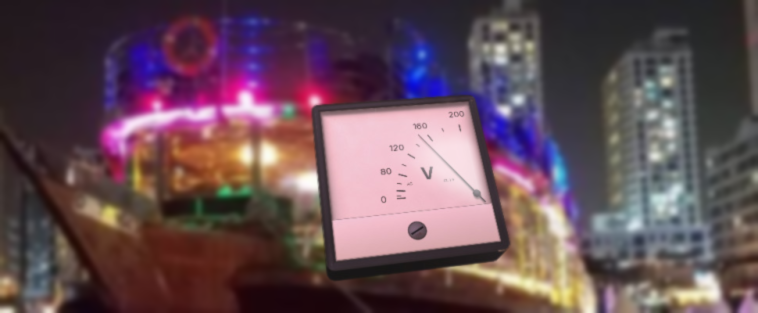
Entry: 150 V
